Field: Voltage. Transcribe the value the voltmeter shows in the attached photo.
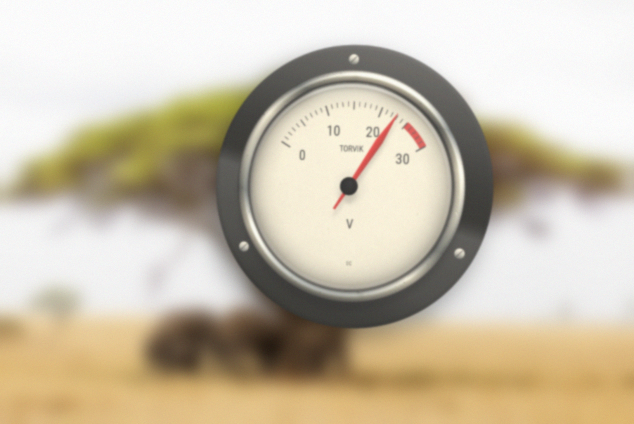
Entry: 23 V
